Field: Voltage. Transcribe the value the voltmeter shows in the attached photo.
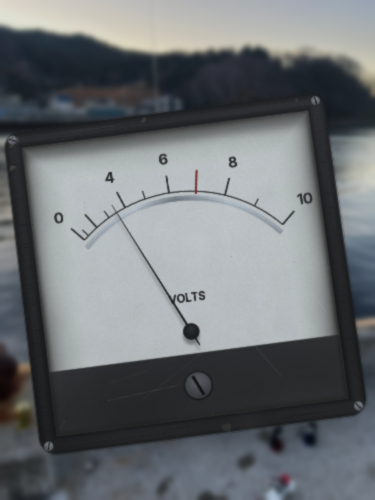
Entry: 3.5 V
